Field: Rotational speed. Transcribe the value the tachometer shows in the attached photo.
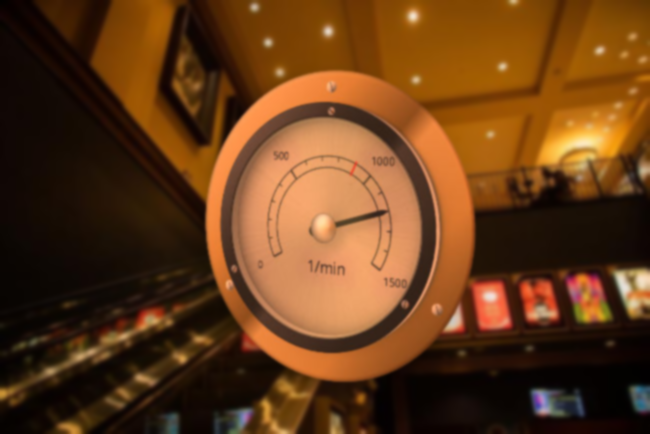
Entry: 1200 rpm
